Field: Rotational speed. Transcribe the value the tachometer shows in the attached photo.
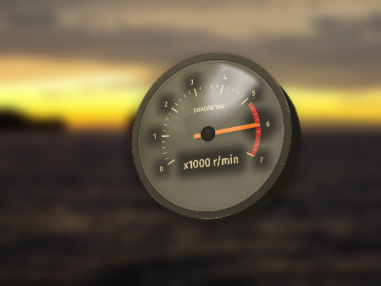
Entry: 6000 rpm
